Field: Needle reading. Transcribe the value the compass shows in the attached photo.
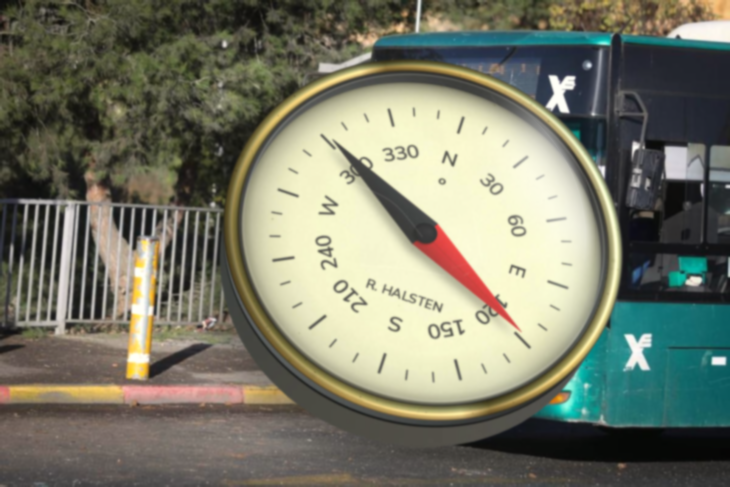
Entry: 120 °
